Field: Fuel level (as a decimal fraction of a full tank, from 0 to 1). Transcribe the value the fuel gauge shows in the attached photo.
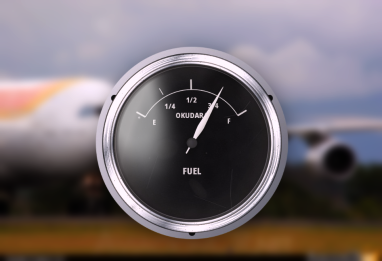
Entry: 0.75
